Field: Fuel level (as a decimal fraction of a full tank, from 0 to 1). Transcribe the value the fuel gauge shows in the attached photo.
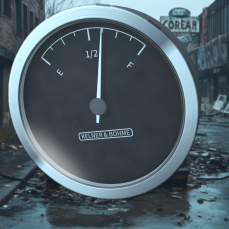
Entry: 0.625
